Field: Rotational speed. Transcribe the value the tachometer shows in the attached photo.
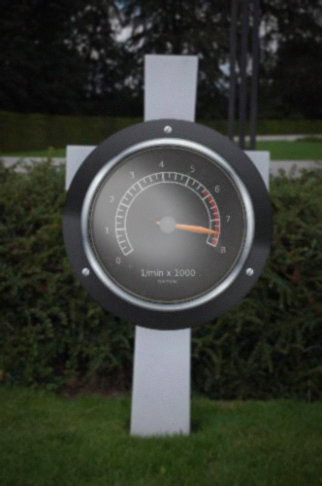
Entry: 7500 rpm
